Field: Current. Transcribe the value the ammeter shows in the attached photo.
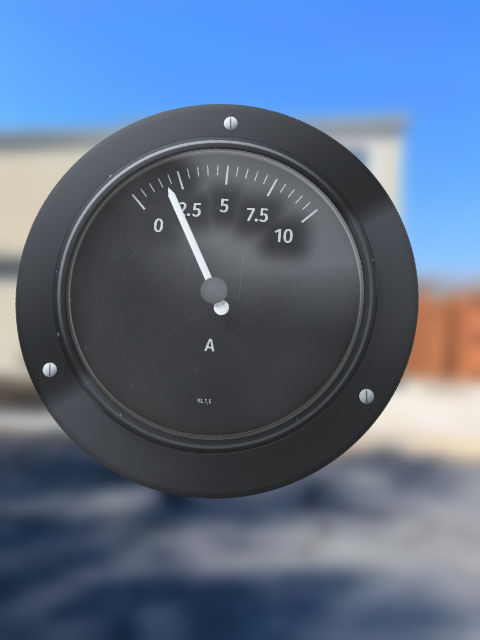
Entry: 1.75 A
